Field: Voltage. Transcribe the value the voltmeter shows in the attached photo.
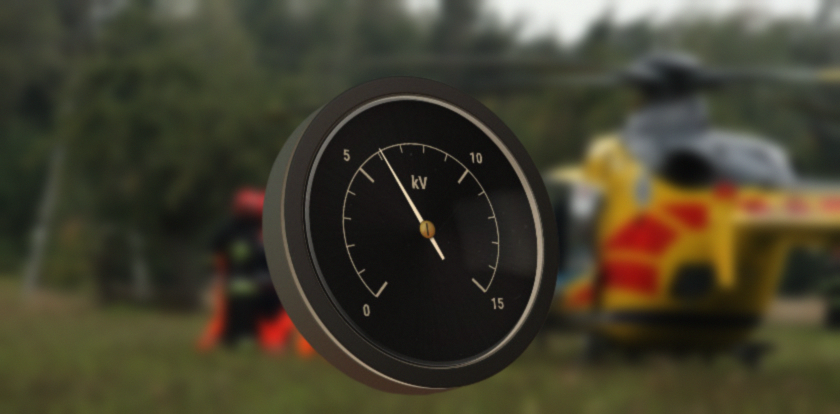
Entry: 6 kV
